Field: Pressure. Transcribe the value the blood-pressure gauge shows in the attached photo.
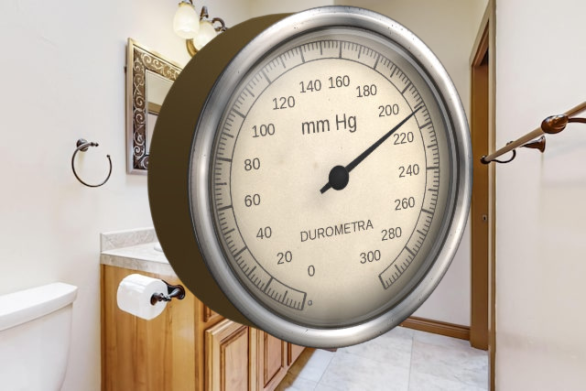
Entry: 210 mmHg
